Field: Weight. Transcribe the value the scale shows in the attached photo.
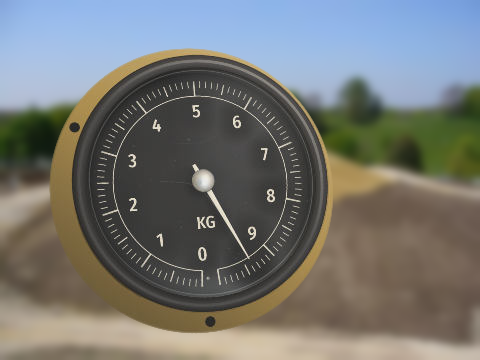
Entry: 9.4 kg
